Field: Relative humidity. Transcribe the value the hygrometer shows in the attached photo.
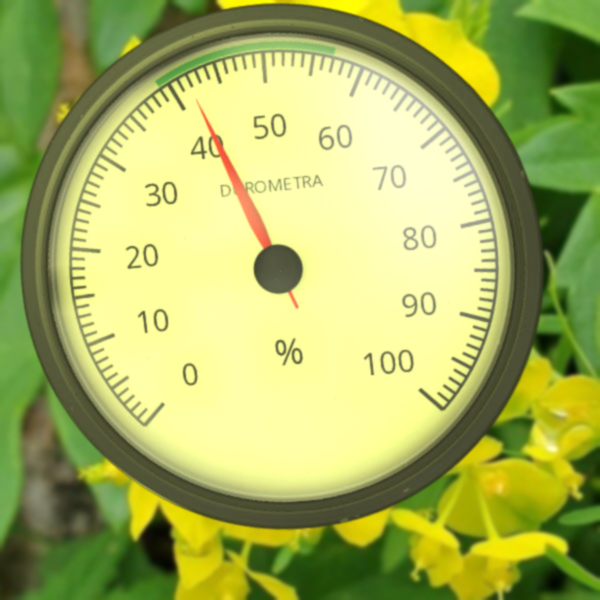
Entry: 42 %
